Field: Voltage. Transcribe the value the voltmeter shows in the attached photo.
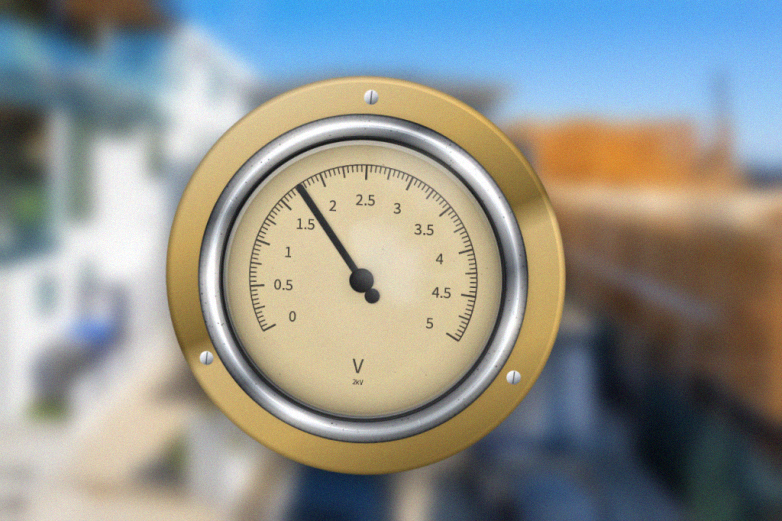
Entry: 1.75 V
